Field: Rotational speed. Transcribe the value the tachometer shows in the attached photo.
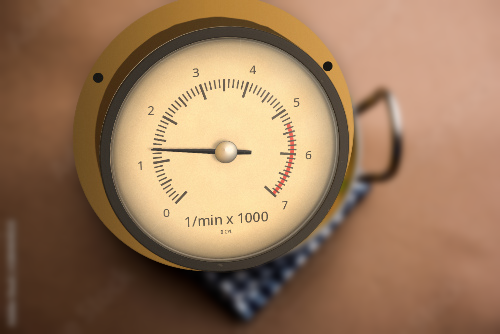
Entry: 1300 rpm
